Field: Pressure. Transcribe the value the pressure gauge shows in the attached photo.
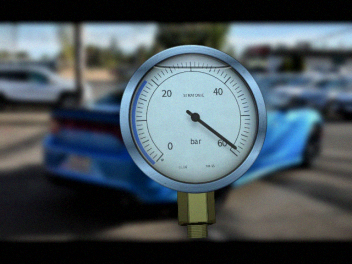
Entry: 59 bar
